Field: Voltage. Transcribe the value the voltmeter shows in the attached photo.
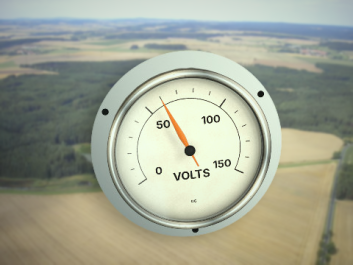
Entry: 60 V
